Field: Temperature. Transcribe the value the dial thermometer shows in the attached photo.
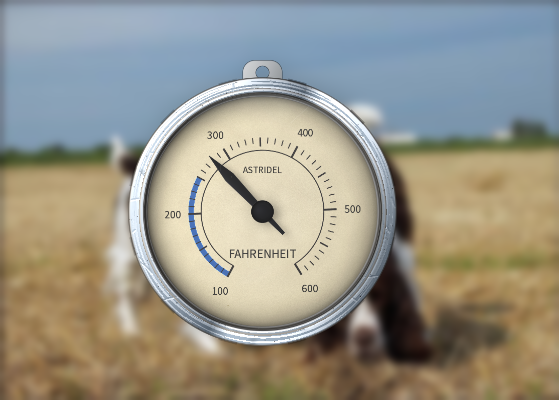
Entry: 280 °F
